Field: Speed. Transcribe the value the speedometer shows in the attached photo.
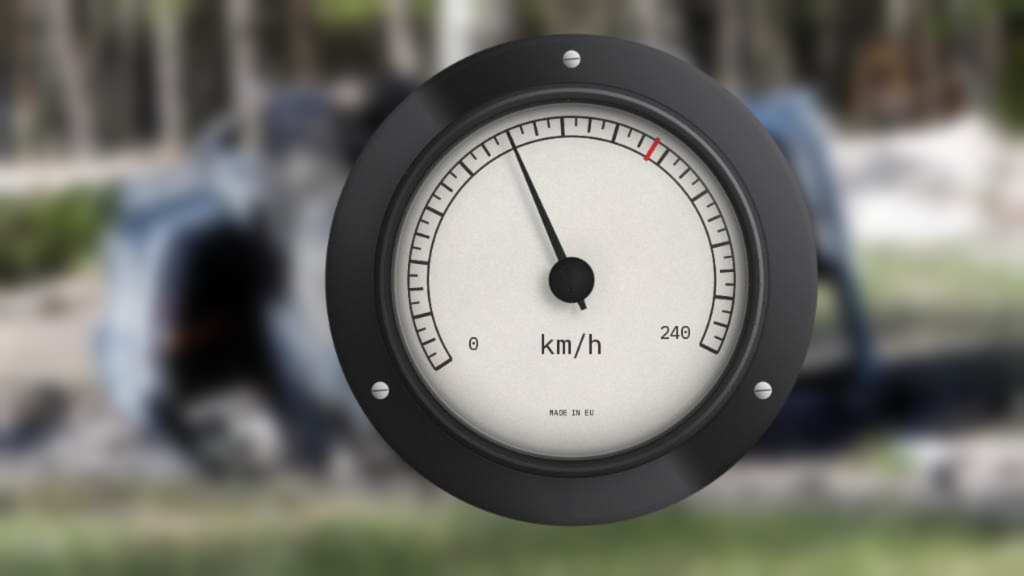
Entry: 100 km/h
